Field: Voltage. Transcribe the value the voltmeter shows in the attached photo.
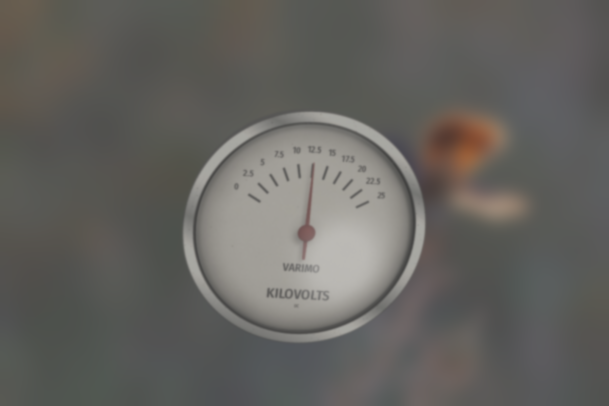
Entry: 12.5 kV
